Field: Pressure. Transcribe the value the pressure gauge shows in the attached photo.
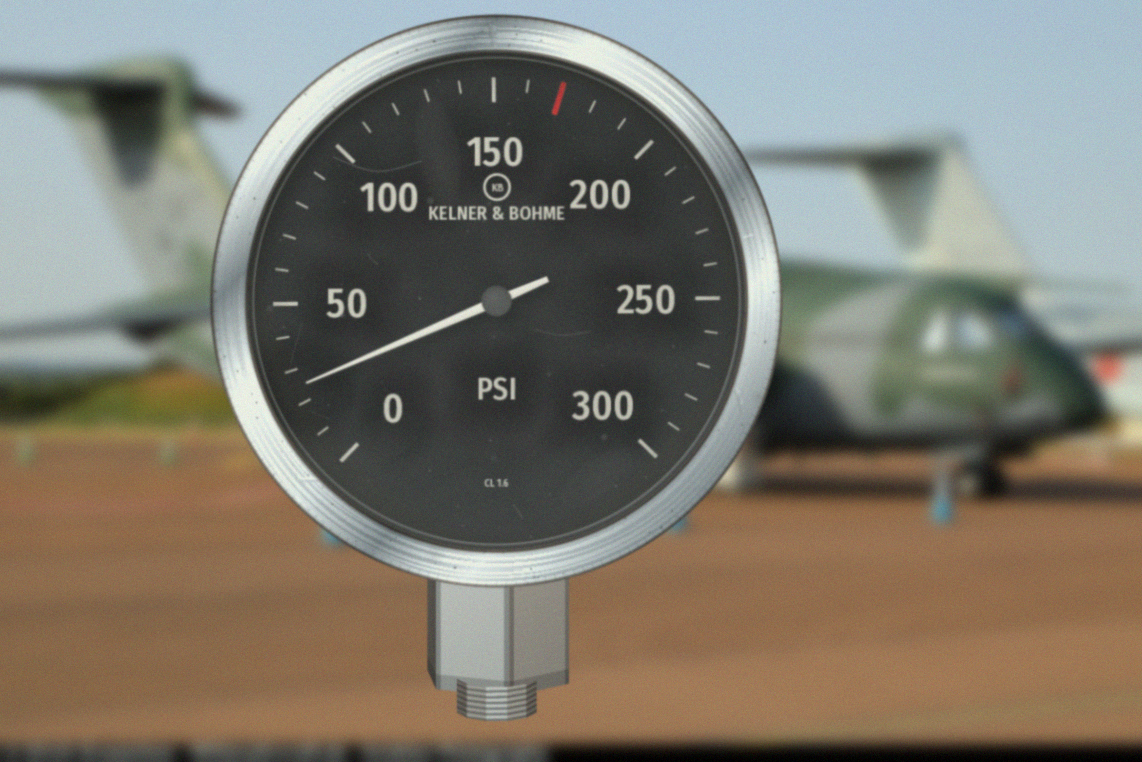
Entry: 25 psi
